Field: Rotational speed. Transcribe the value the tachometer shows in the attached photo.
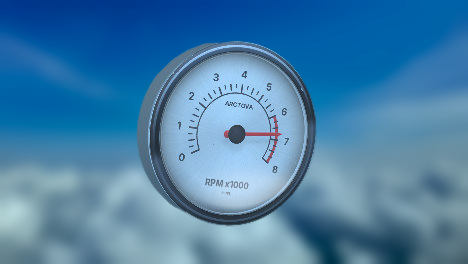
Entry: 6750 rpm
